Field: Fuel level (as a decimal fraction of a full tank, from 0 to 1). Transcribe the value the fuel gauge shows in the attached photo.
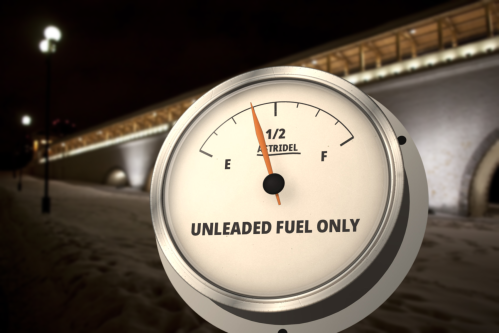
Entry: 0.375
